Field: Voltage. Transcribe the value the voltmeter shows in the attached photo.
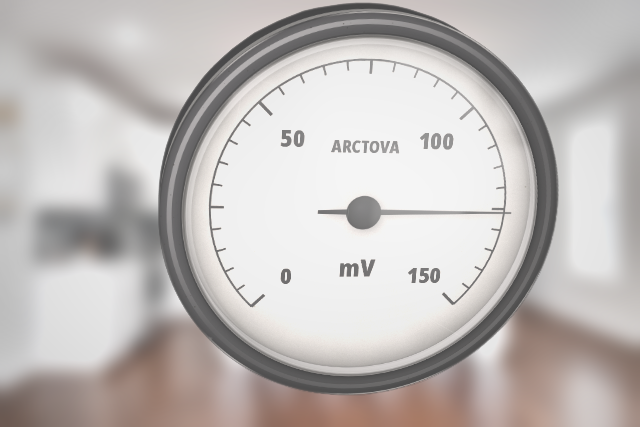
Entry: 125 mV
